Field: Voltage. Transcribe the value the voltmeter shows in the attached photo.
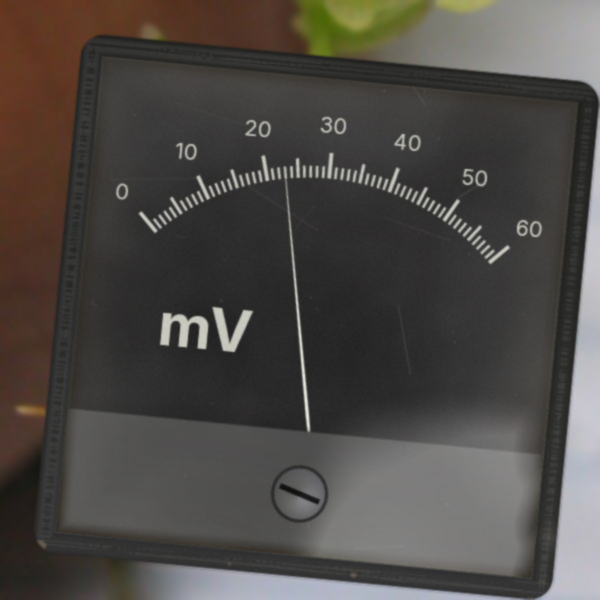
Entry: 23 mV
